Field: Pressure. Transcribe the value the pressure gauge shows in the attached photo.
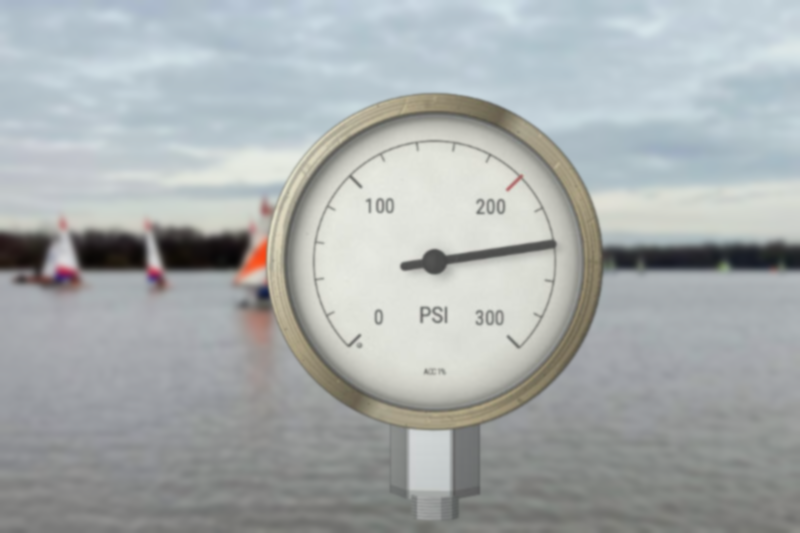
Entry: 240 psi
